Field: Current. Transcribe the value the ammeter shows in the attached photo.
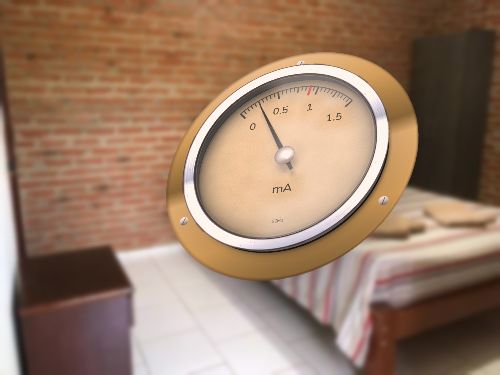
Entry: 0.25 mA
